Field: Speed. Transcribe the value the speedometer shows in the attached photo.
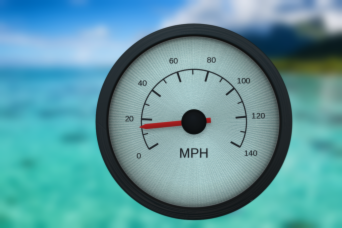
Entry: 15 mph
